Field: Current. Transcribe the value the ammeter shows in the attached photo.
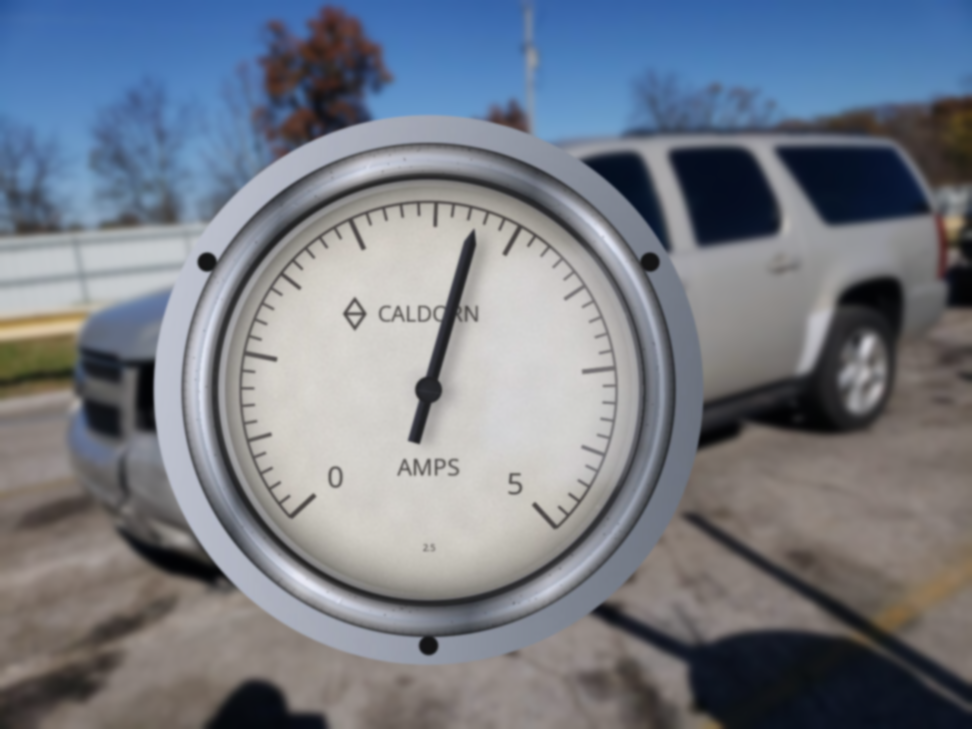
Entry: 2.75 A
